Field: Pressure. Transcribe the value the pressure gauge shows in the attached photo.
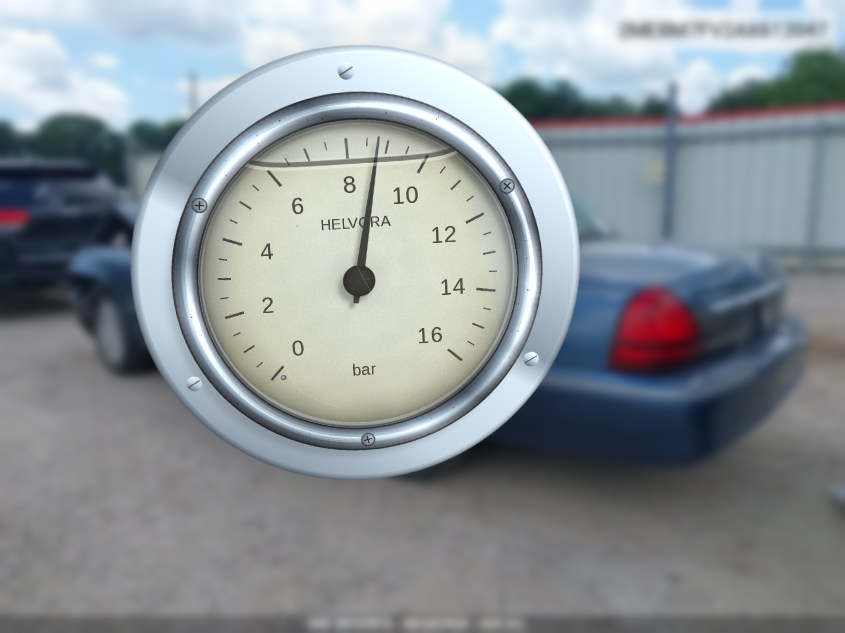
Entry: 8.75 bar
